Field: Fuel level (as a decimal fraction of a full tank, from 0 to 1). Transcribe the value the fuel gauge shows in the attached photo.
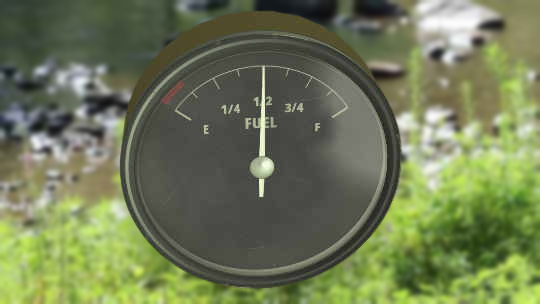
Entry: 0.5
